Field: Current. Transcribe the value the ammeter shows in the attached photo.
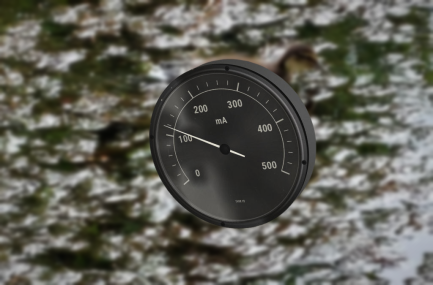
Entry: 120 mA
